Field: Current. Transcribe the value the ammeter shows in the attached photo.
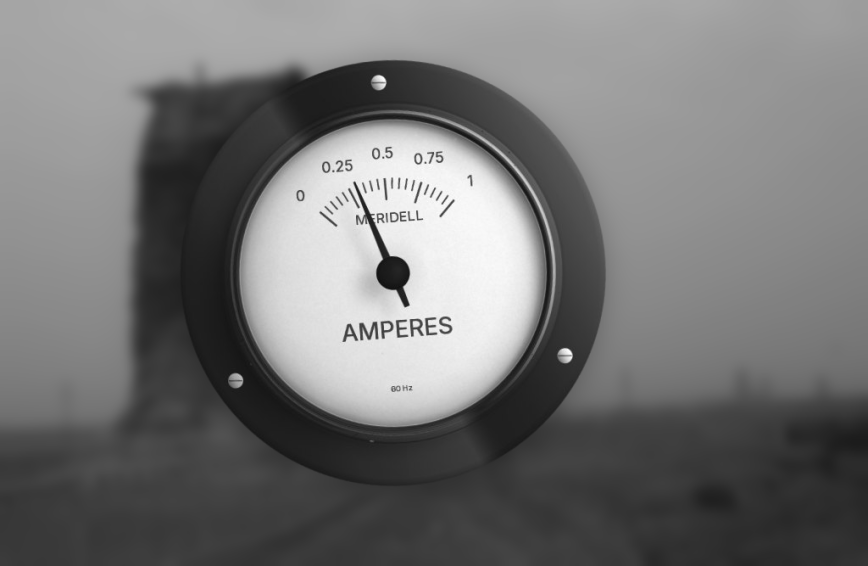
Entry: 0.3 A
